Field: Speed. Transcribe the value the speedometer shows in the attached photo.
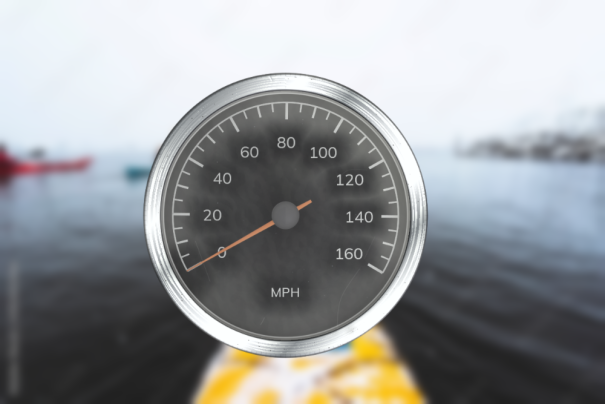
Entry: 0 mph
